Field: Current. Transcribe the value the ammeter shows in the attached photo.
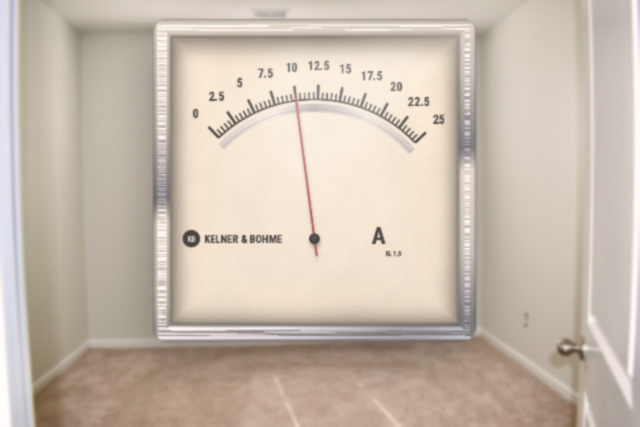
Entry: 10 A
